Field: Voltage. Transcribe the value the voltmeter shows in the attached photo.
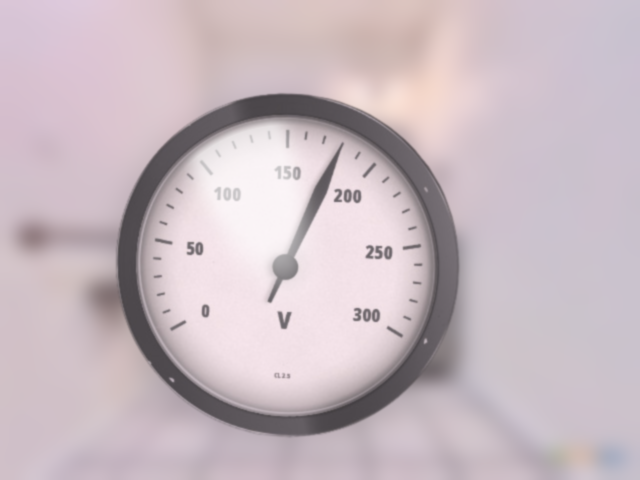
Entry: 180 V
